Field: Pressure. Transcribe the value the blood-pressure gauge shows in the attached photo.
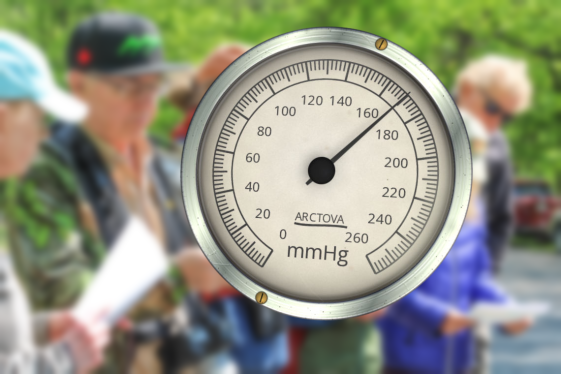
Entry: 170 mmHg
